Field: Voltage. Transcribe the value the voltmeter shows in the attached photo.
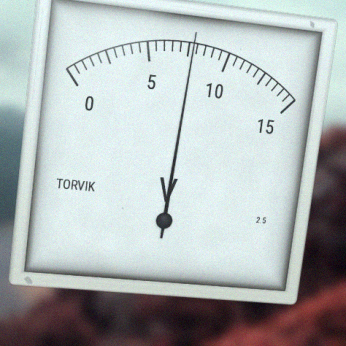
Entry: 7.75 V
